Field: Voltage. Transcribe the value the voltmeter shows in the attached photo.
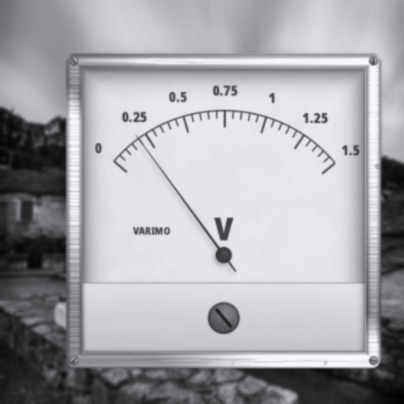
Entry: 0.2 V
